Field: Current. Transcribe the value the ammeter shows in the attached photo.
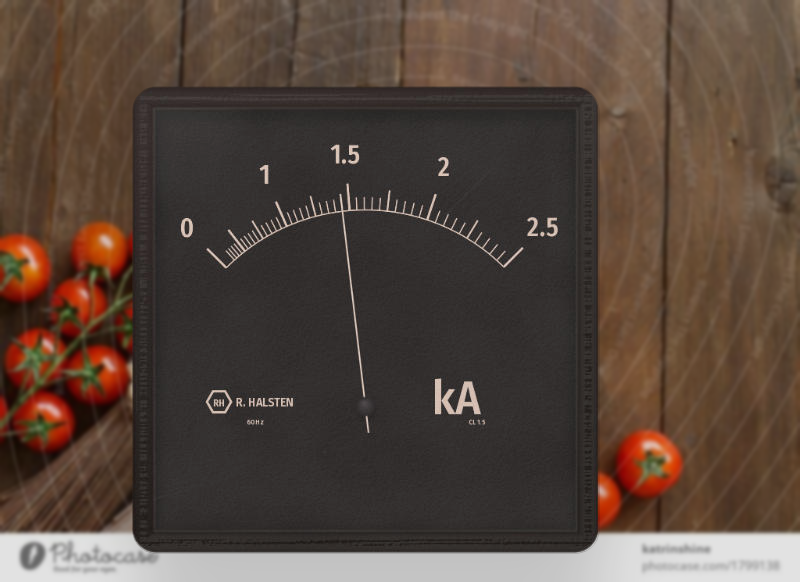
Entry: 1.45 kA
